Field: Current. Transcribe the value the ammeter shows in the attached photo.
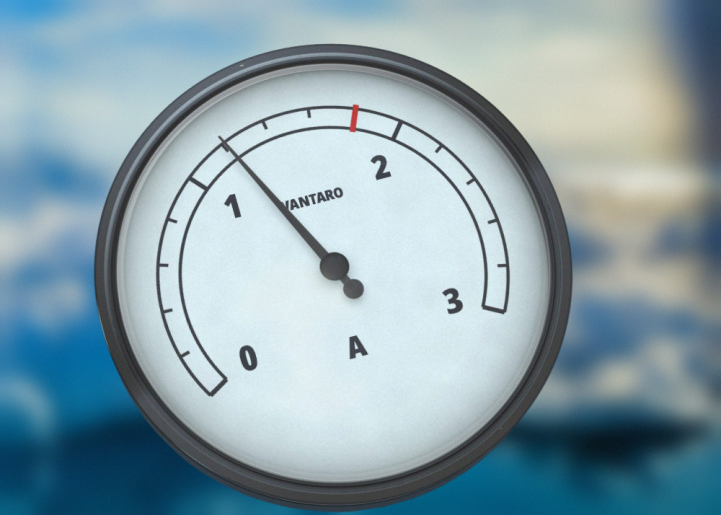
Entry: 1.2 A
